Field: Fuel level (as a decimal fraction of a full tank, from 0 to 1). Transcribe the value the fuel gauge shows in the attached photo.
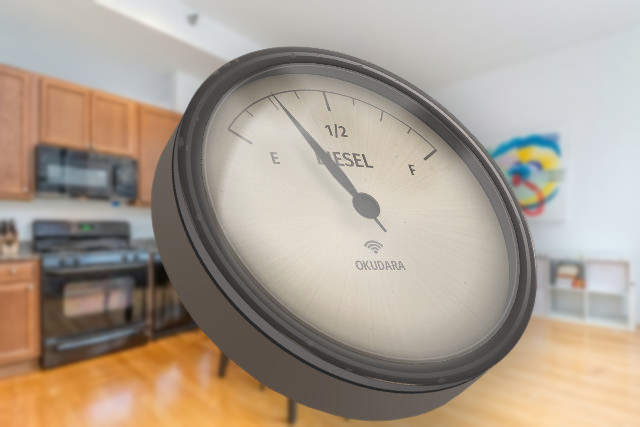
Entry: 0.25
